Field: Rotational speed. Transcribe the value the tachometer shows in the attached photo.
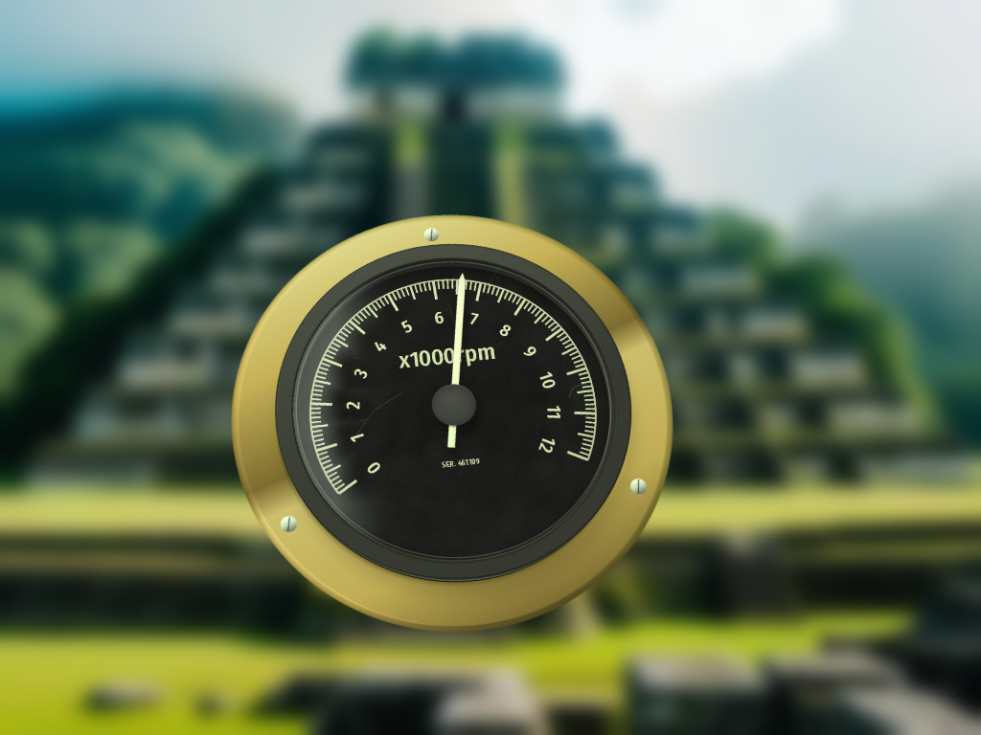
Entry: 6600 rpm
